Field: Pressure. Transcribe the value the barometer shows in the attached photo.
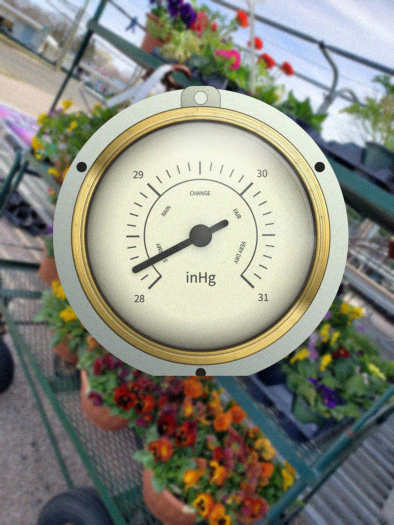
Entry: 28.2 inHg
